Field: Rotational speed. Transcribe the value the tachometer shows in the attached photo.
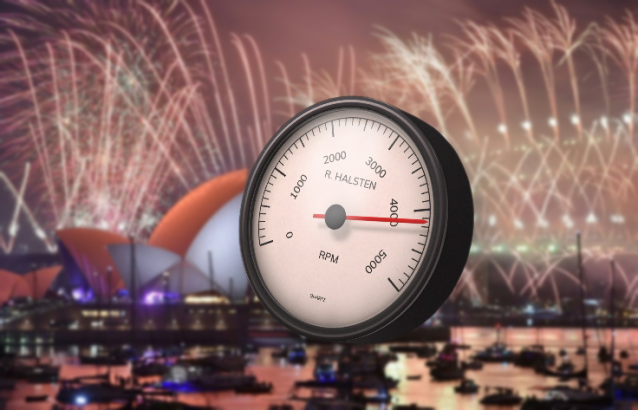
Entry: 4150 rpm
